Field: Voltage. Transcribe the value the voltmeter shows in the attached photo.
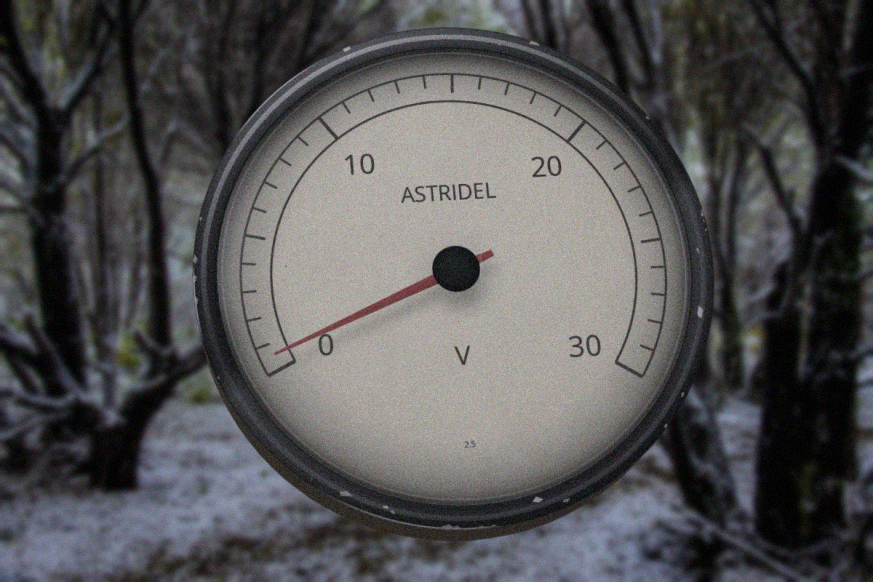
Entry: 0.5 V
